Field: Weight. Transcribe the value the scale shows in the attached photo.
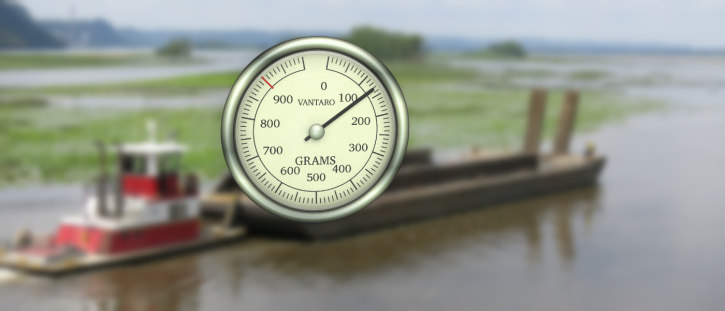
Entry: 130 g
